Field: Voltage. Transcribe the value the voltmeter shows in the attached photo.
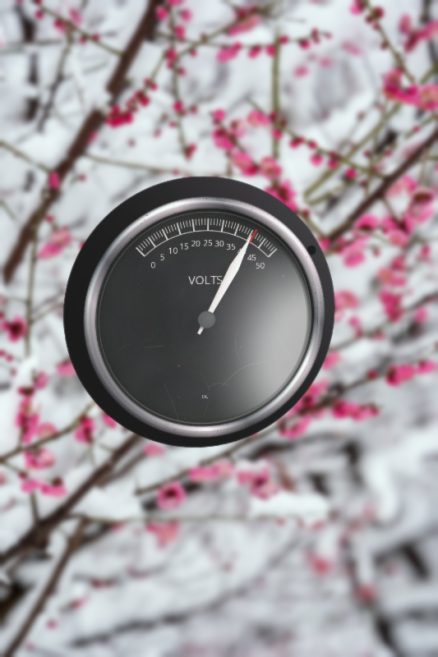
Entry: 40 V
